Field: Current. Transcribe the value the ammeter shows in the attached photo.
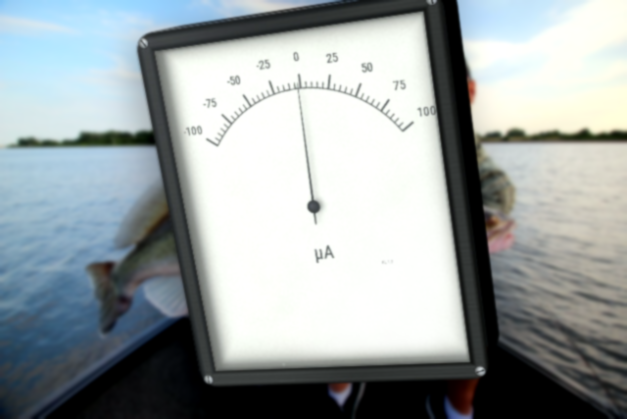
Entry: 0 µA
